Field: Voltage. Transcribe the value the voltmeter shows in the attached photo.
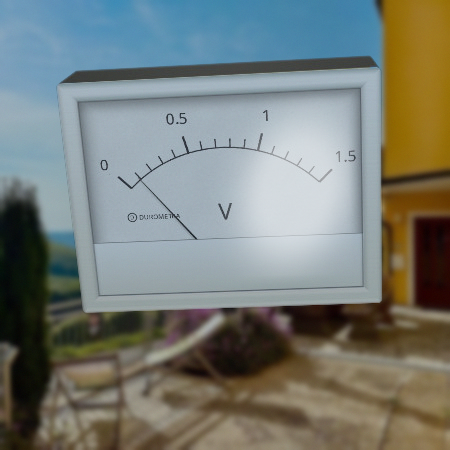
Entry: 0.1 V
